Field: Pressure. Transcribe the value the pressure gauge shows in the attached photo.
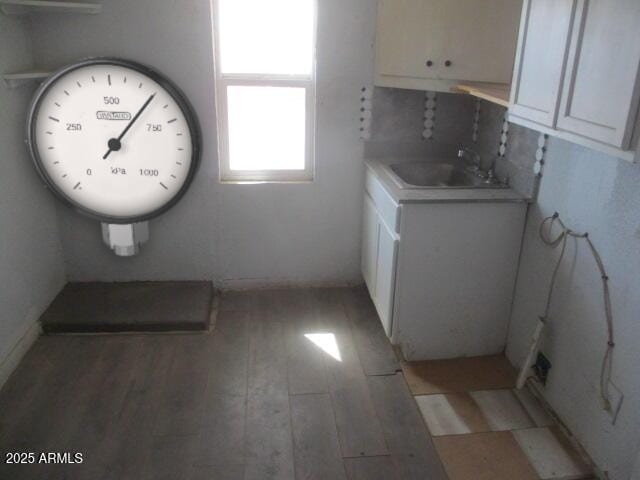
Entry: 650 kPa
